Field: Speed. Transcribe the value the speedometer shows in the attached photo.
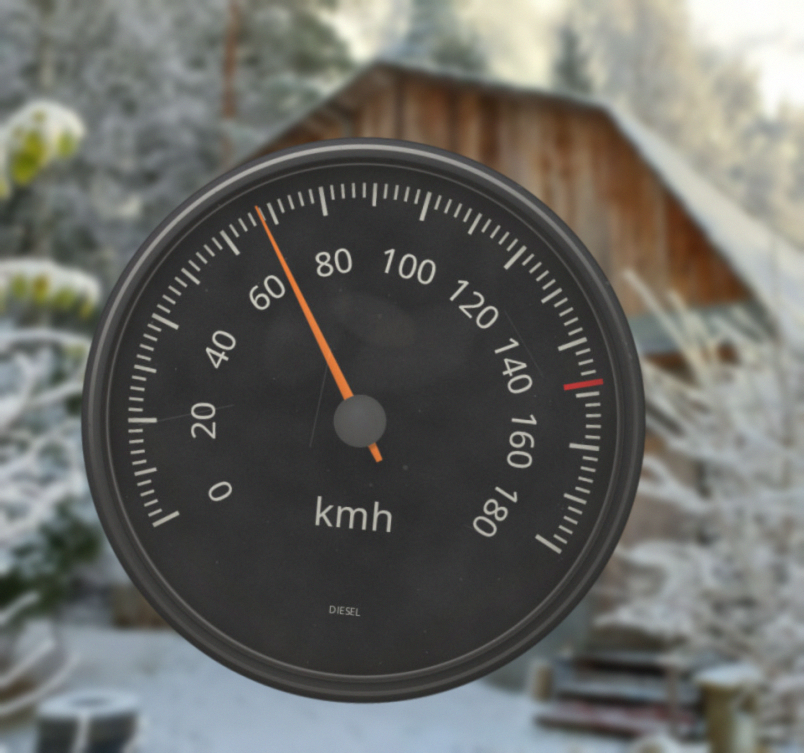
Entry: 68 km/h
